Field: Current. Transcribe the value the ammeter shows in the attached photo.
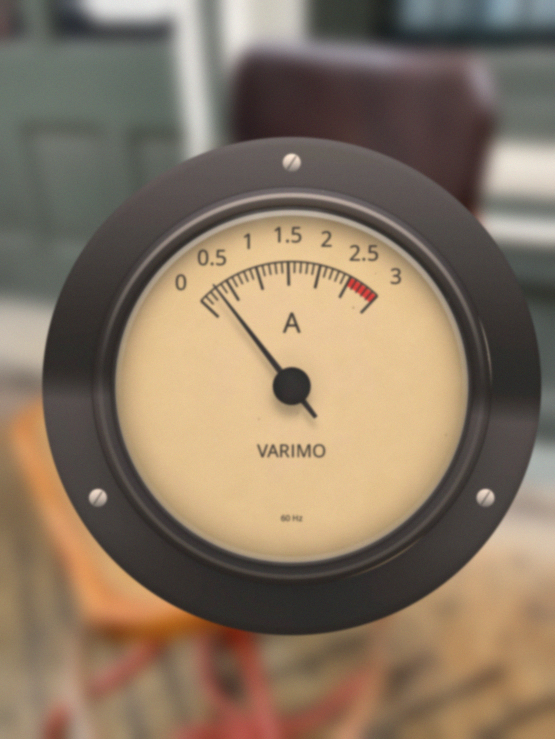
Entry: 0.3 A
